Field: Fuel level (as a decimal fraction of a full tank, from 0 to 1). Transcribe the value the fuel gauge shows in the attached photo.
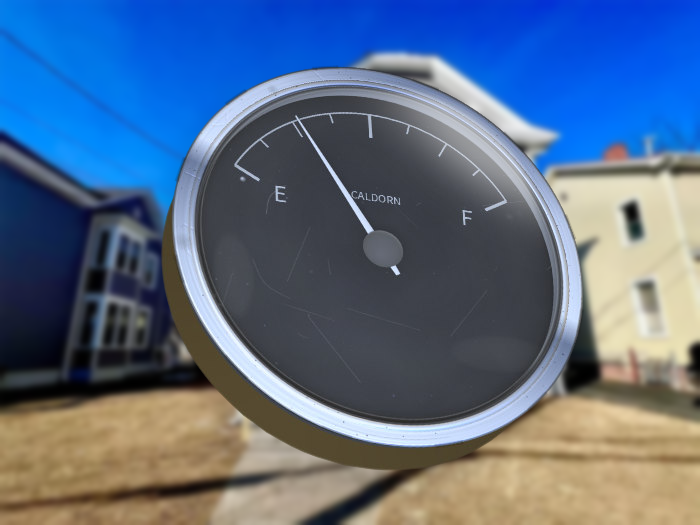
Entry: 0.25
